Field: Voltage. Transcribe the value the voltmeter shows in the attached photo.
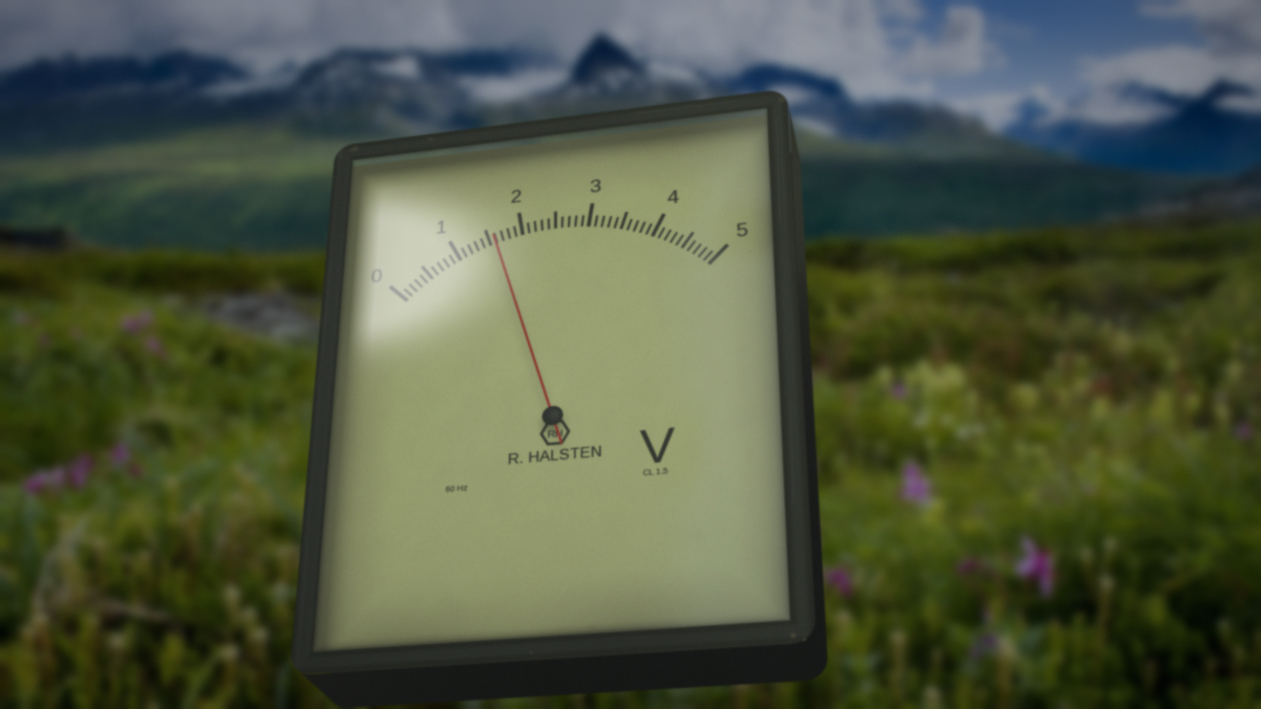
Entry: 1.6 V
